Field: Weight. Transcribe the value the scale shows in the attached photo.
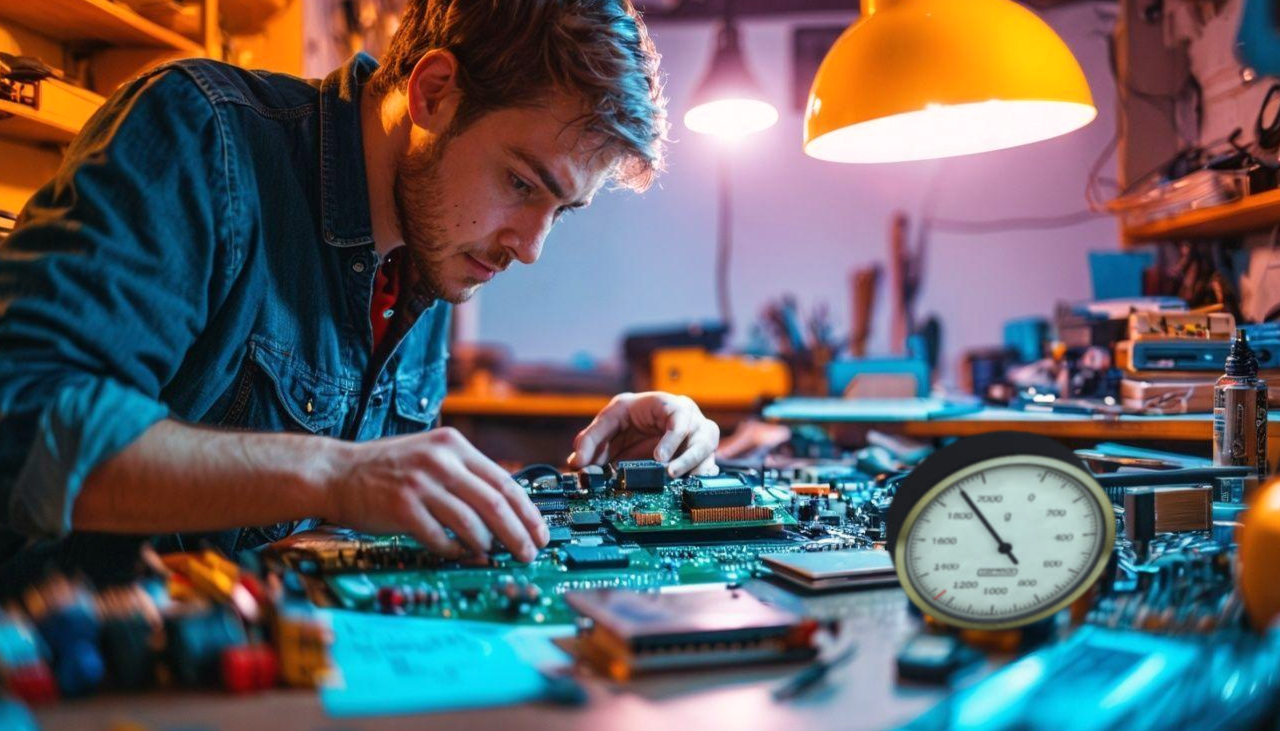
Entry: 1900 g
